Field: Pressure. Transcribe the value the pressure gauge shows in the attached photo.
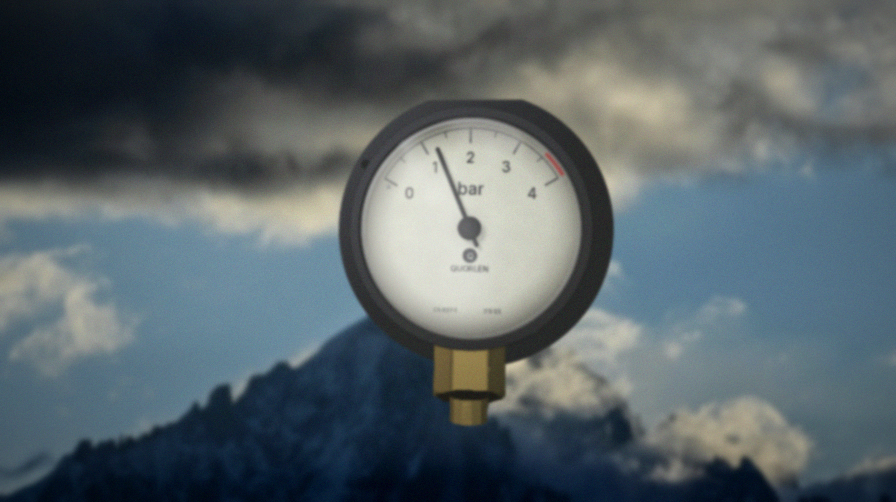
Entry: 1.25 bar
